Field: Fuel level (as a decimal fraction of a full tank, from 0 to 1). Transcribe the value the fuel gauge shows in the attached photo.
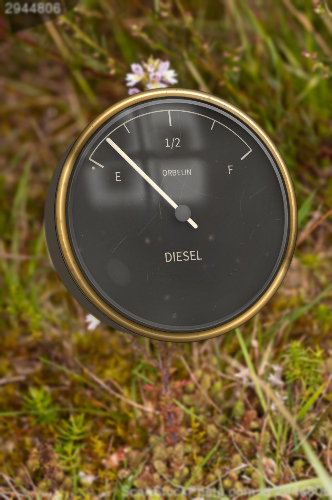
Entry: 0.125
